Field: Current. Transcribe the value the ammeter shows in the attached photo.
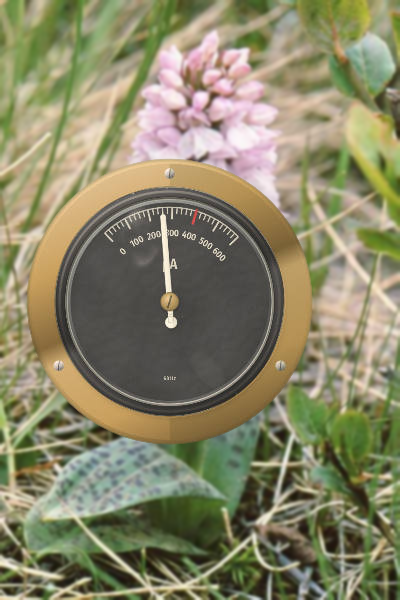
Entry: 260 µA
